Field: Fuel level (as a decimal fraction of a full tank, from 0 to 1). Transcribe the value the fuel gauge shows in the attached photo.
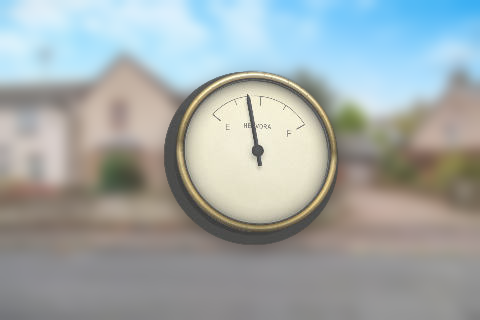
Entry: 0.375
